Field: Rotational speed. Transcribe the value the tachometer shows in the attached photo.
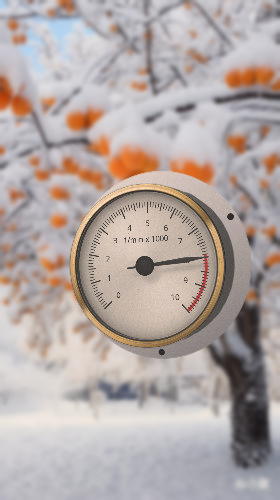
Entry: 8000 rpm
